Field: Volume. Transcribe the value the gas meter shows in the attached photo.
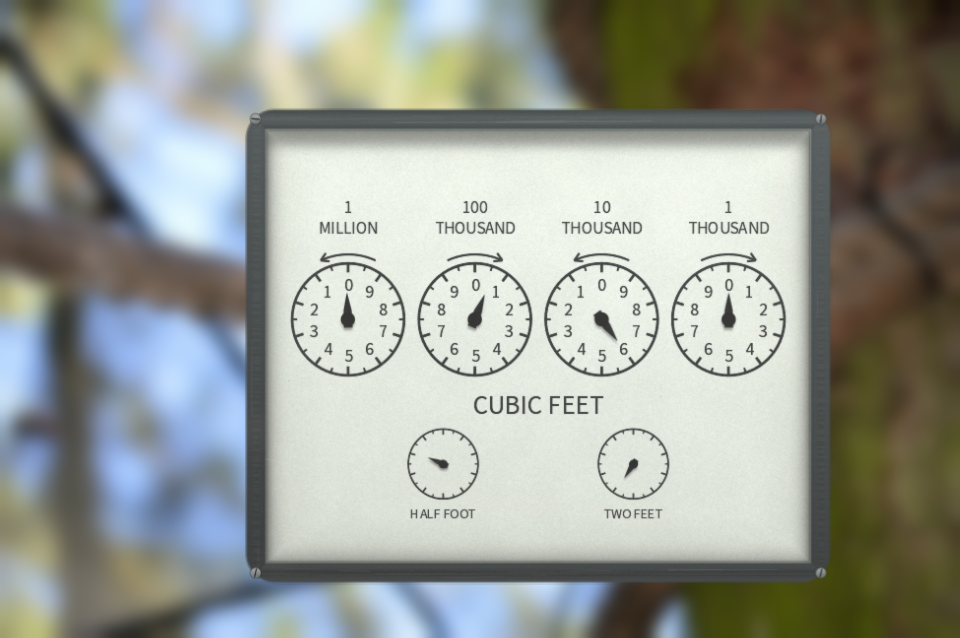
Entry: 6000 ft³
